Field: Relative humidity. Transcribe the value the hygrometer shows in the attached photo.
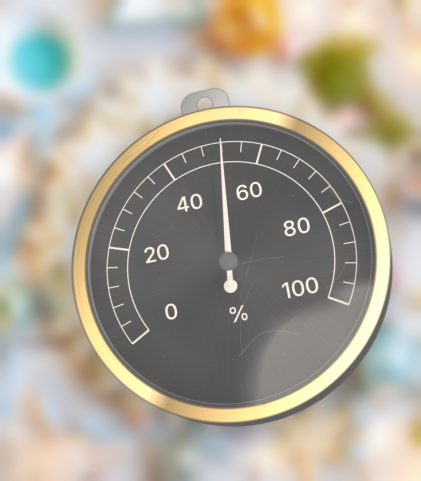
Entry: 52 %
